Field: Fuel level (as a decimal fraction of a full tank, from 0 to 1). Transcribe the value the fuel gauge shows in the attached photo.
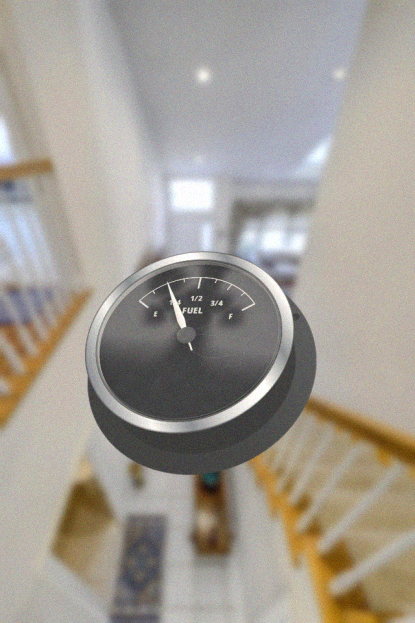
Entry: 0.25
